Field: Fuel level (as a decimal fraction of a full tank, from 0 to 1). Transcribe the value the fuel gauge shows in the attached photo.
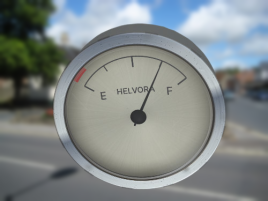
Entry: 0.75
